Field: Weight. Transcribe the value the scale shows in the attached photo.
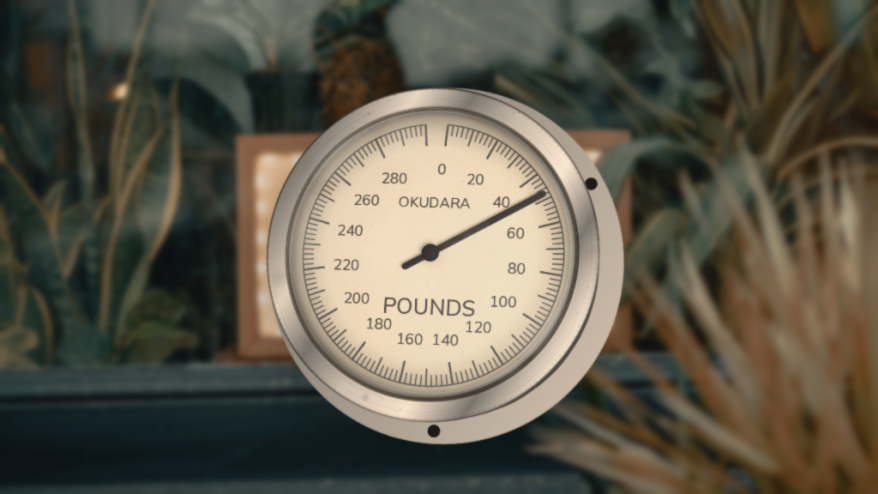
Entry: 48 lb
